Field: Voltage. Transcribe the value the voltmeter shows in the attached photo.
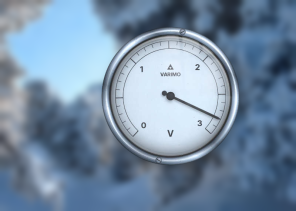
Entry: 2.8 V
